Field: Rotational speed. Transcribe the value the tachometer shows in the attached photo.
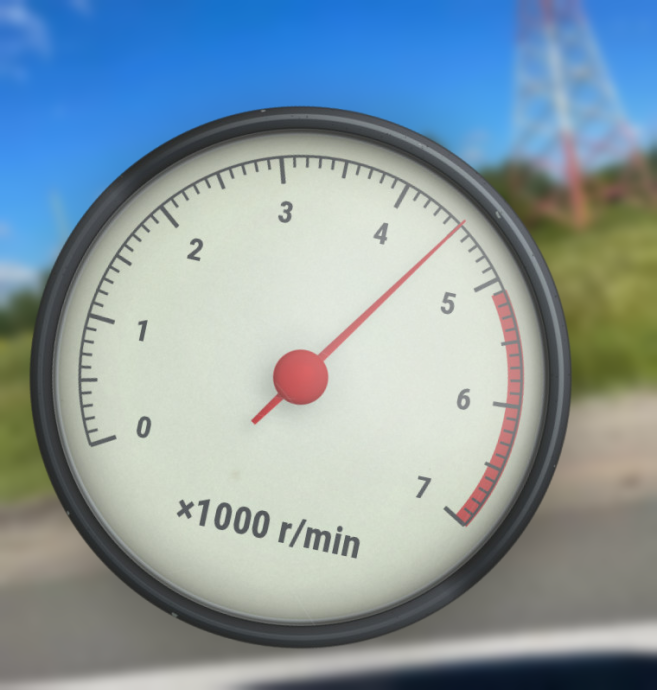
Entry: 4500 rpm
